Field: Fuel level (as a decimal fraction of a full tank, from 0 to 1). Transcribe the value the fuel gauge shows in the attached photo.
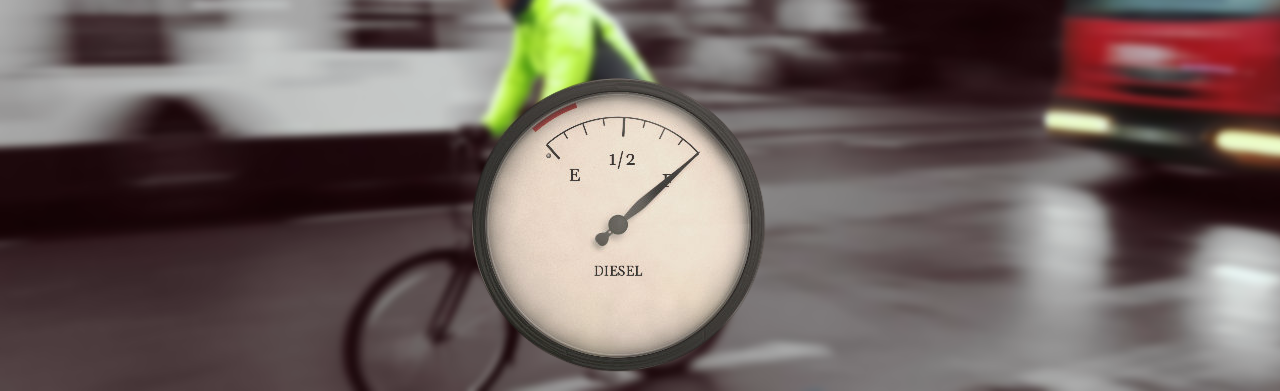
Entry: 1
